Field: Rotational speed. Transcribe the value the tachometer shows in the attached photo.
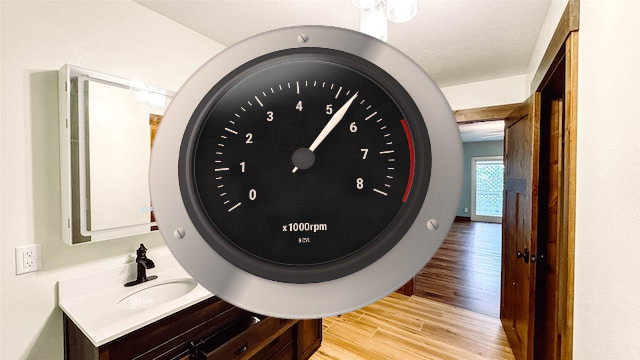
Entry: 5400 rpm
